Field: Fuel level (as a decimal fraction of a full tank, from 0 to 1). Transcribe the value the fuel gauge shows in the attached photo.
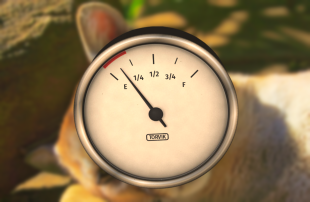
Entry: 0.125
